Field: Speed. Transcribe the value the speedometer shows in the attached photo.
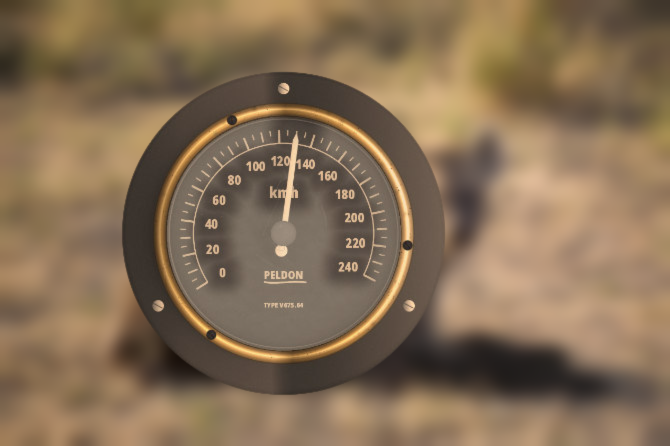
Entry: 130 km/h
